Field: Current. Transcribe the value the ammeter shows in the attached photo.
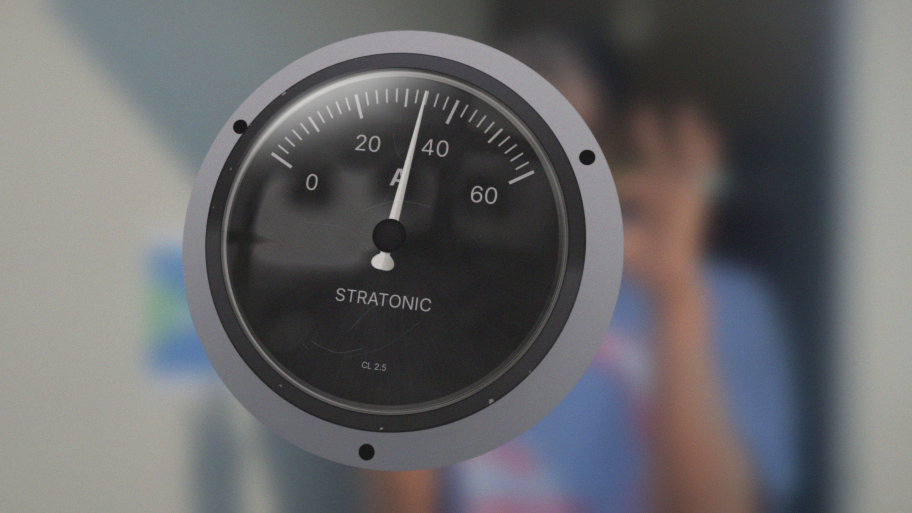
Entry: 34 A
